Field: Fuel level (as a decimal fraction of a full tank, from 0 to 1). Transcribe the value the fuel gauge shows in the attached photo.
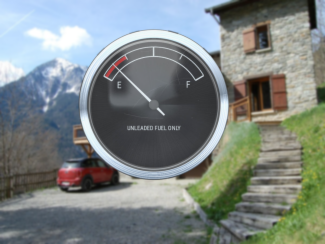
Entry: 0.125
